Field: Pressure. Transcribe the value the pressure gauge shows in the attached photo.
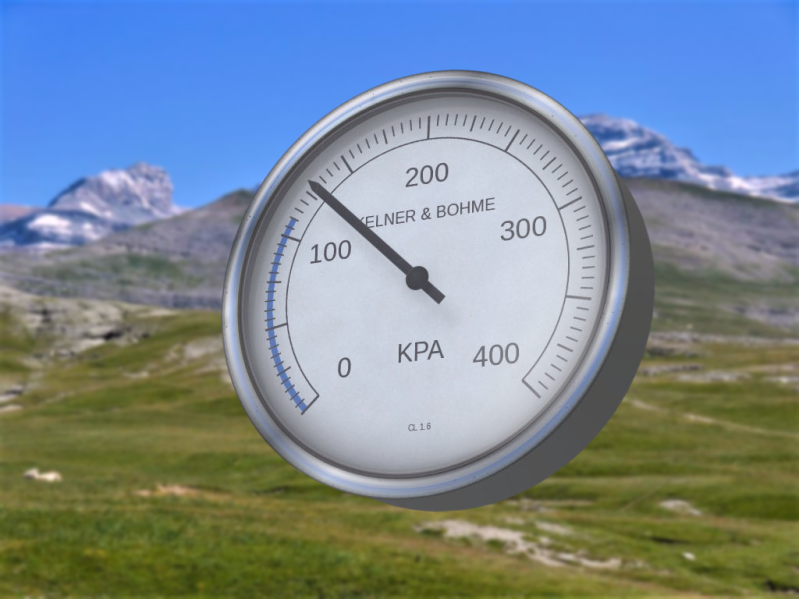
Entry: 130 kPa
